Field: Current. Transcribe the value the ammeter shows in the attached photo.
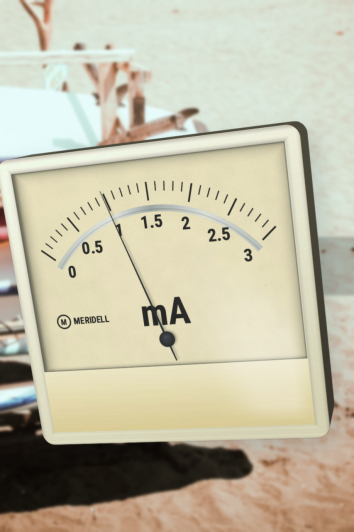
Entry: 1 mA
